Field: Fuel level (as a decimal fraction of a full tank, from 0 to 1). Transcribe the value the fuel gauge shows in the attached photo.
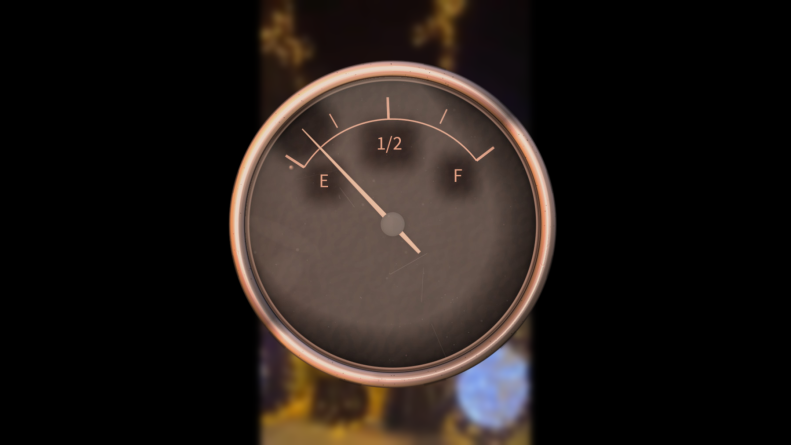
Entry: 0.125
